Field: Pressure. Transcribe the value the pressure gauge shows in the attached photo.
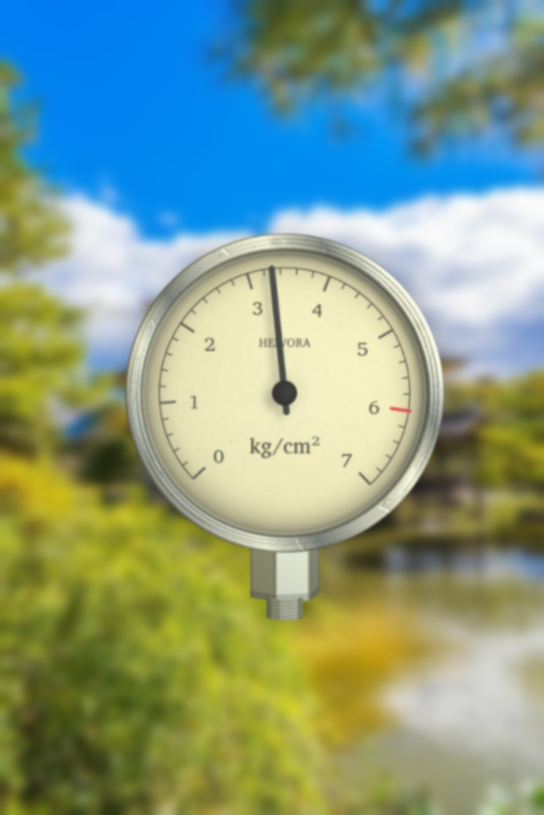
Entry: 3.3 kg/cm²
